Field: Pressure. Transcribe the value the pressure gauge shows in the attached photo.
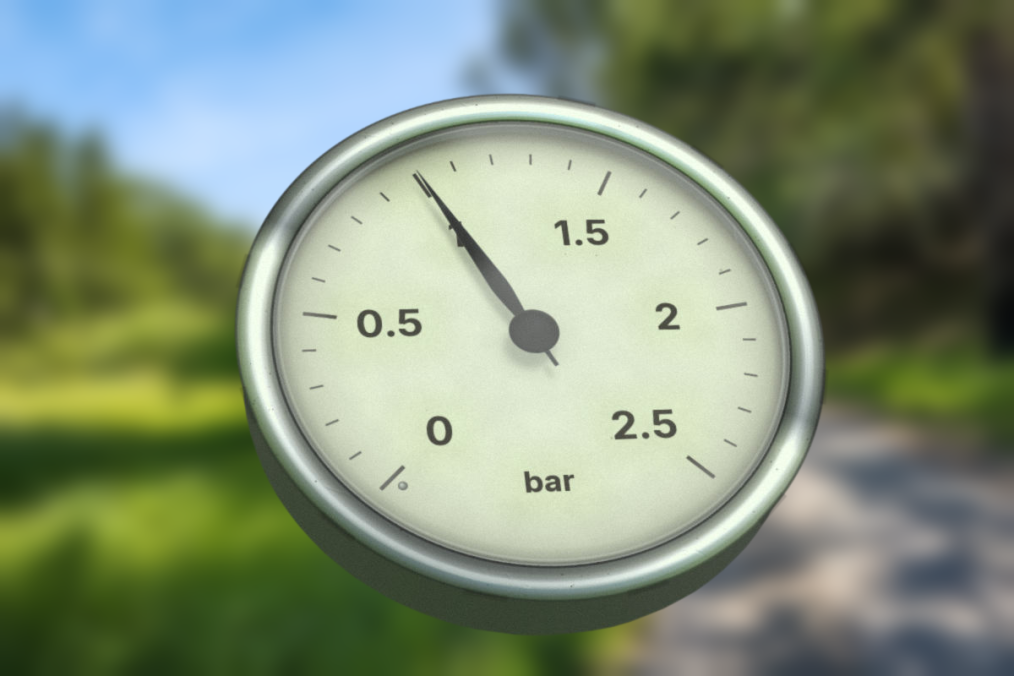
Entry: 1 bar
